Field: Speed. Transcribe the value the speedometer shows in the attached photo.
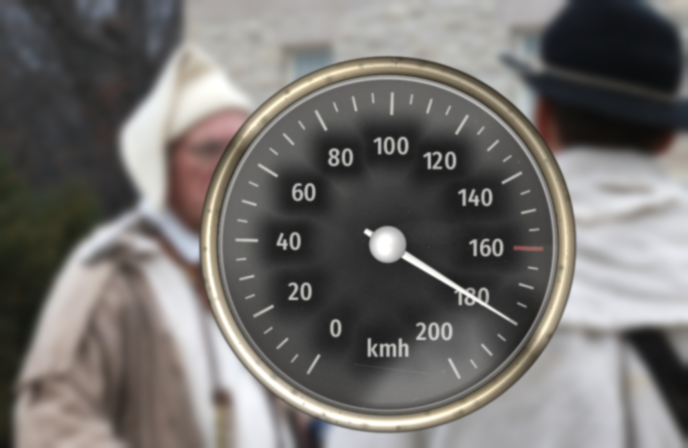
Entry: 180 km/h
